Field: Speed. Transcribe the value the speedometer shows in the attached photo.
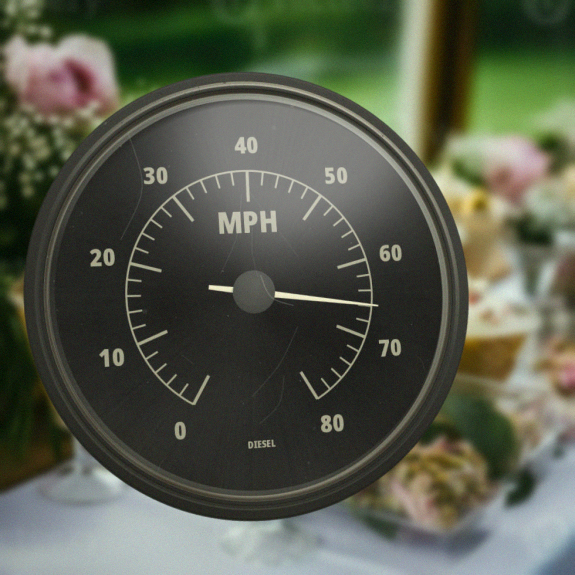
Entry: 66 mph
